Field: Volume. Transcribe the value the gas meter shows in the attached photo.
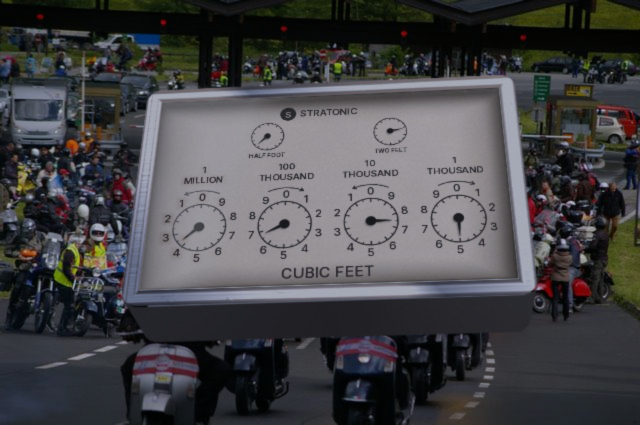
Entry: 367500 ft³
